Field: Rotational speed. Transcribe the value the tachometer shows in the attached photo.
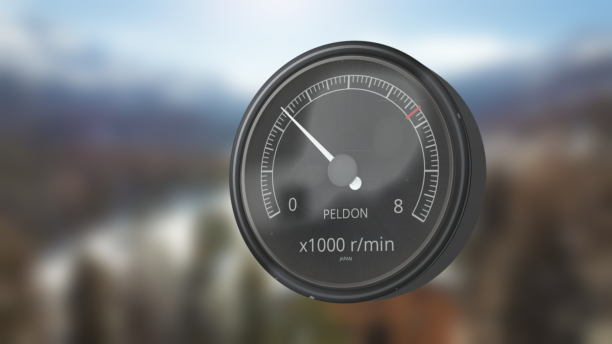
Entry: 2400 rpm
